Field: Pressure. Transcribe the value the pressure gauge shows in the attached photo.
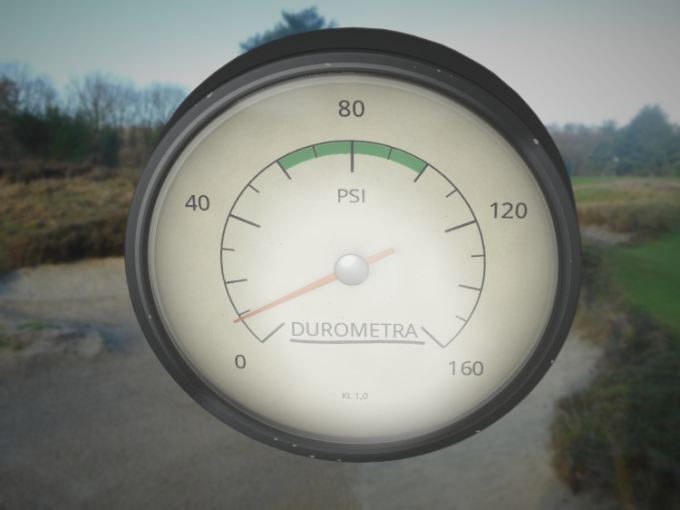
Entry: 10 psi
